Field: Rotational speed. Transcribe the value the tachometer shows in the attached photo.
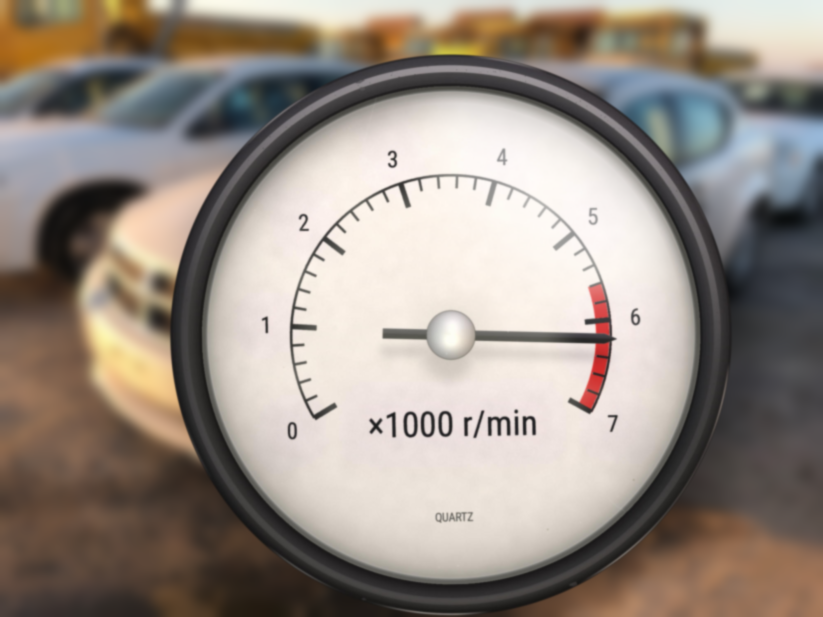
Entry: 6200 rpm
